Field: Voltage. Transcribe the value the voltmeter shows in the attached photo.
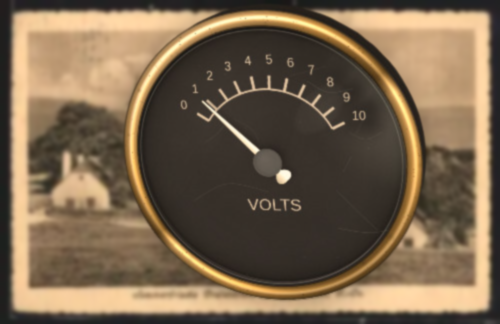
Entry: 1 V
